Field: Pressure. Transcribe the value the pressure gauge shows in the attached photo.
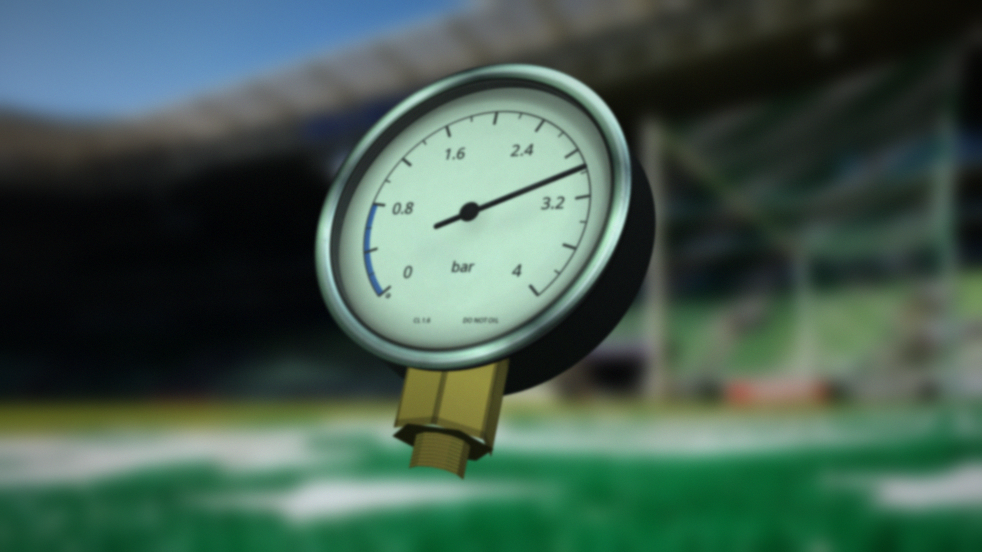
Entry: 3 bar
